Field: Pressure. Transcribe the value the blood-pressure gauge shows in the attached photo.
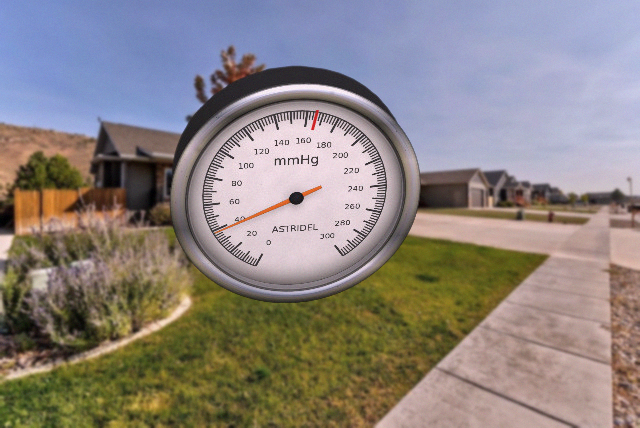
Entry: 40 mmHg
